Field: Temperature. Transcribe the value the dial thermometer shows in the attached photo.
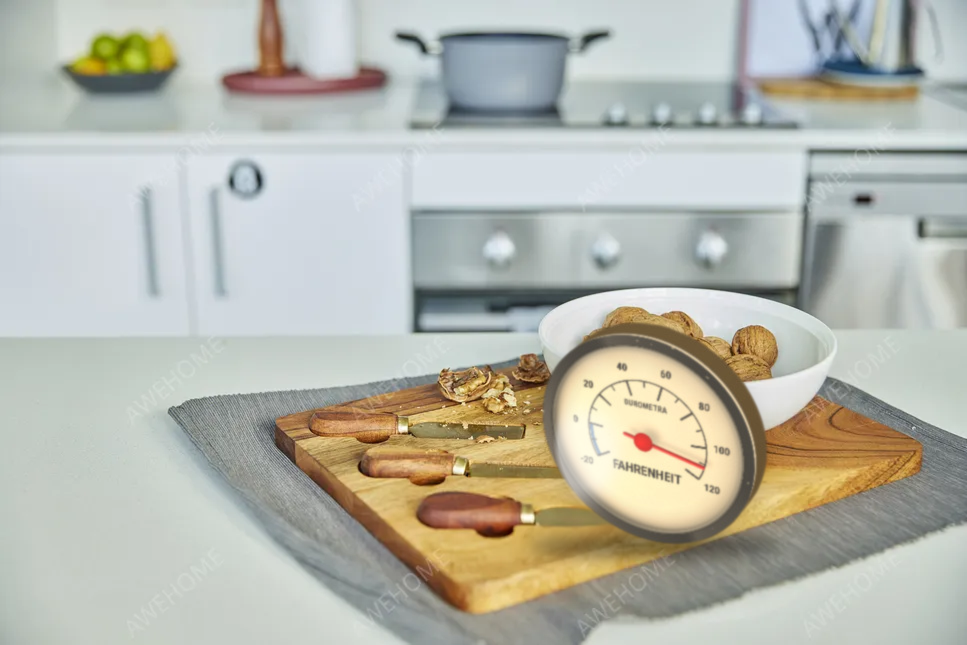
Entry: 110 °F
